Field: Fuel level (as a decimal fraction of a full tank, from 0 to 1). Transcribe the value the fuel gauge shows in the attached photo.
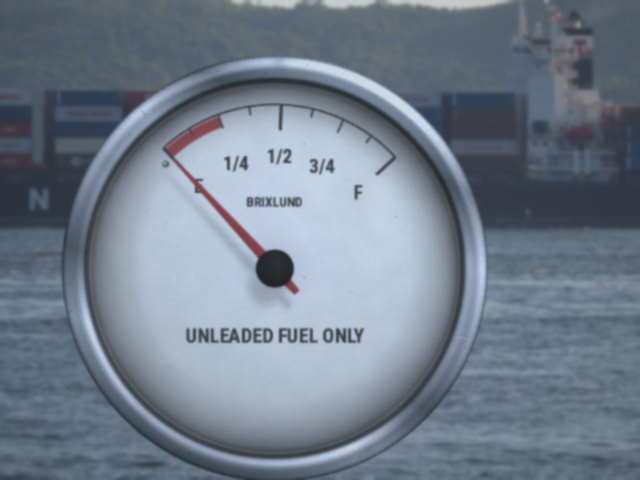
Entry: 0
